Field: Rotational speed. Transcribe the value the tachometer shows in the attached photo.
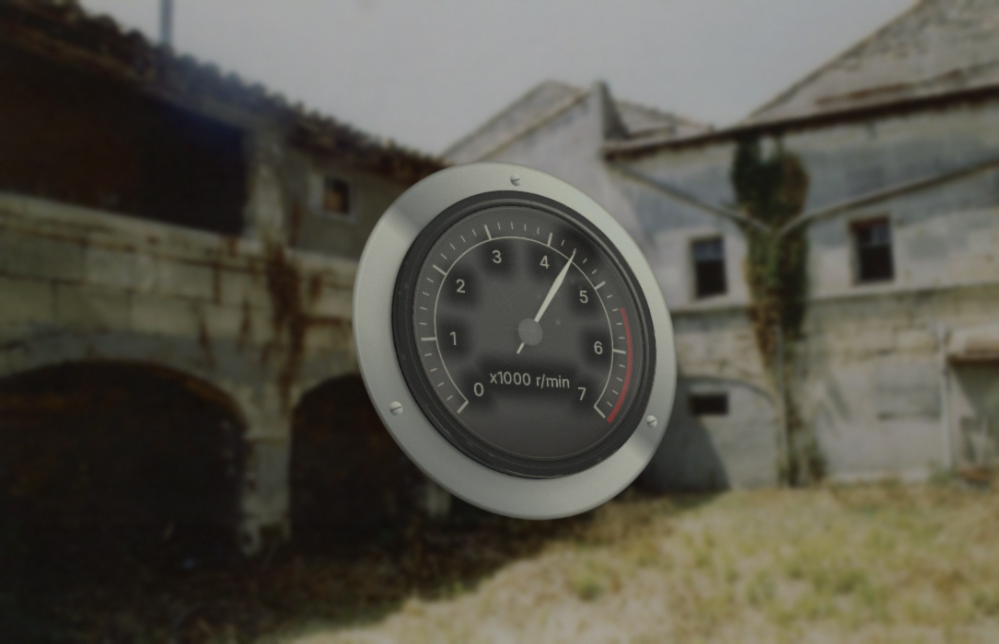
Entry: 4400 rpm
